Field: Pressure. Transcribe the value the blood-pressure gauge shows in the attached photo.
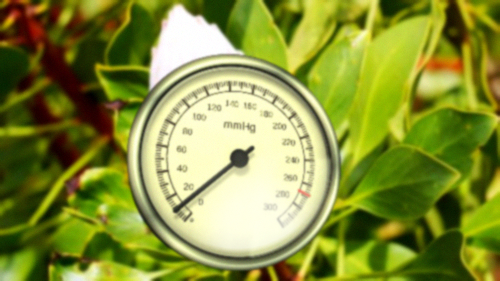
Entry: 10 mmHg
